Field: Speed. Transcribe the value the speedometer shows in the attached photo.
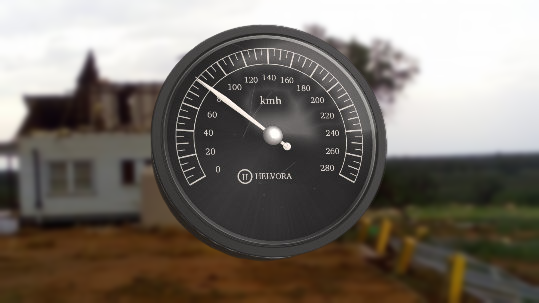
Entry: 80 km/h
